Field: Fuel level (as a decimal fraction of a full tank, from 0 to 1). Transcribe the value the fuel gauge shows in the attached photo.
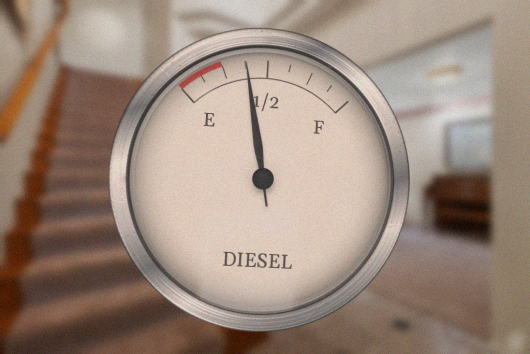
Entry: 0.375
